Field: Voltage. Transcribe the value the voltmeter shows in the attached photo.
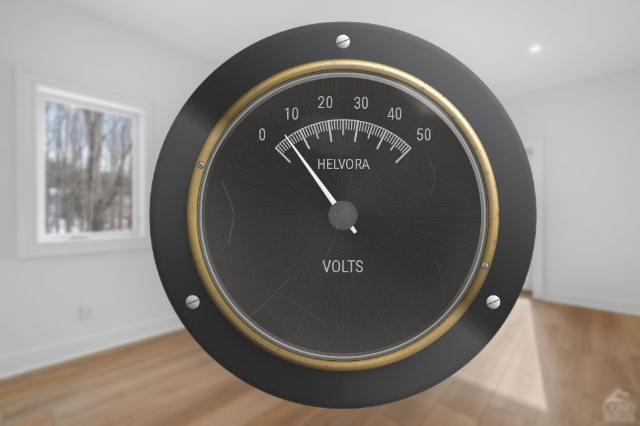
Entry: 5 V
